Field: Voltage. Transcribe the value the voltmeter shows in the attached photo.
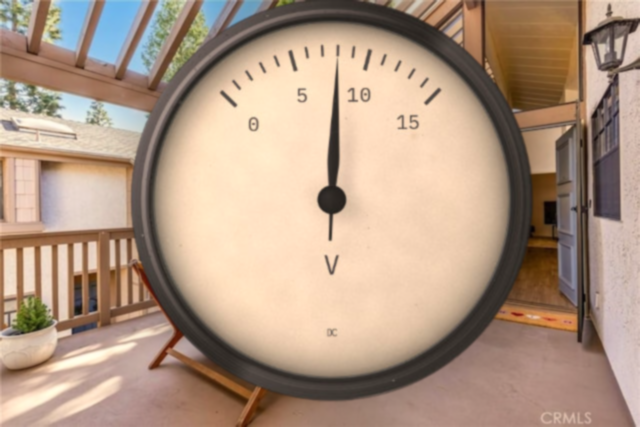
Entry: 8 V
